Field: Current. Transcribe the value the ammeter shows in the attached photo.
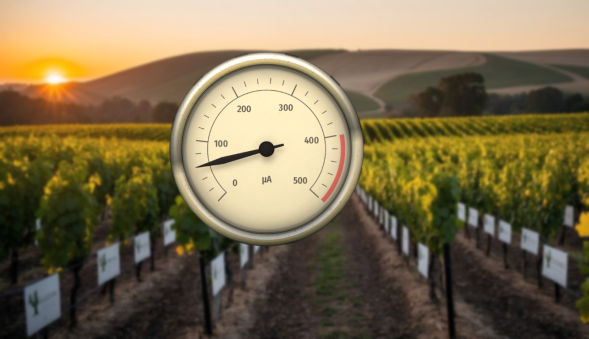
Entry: 60 µA
